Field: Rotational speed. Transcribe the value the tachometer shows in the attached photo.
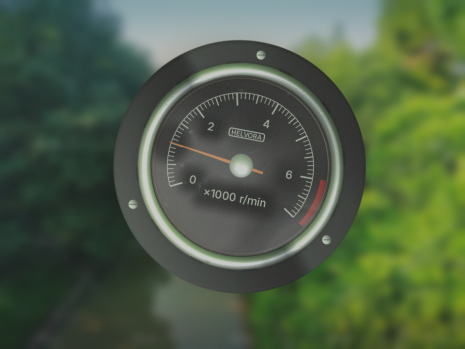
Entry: 1000 rpm
